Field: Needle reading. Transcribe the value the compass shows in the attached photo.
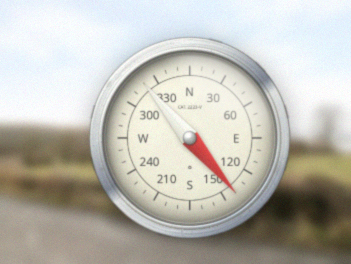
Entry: 140 °
